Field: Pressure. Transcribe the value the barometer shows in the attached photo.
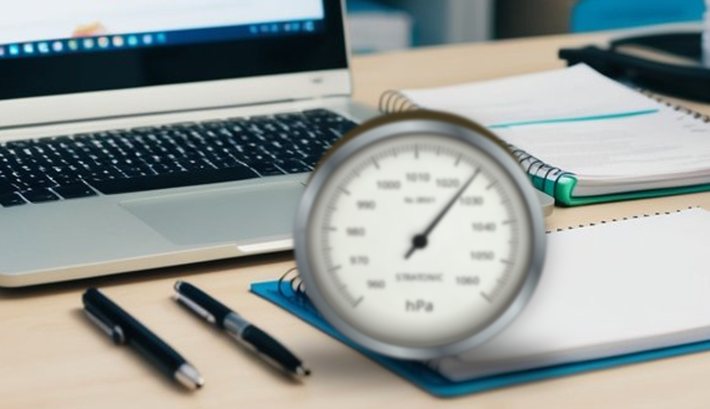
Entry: 1025 hPa
